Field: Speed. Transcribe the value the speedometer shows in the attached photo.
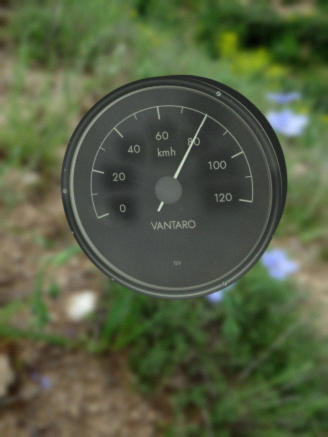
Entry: 80 km/h
